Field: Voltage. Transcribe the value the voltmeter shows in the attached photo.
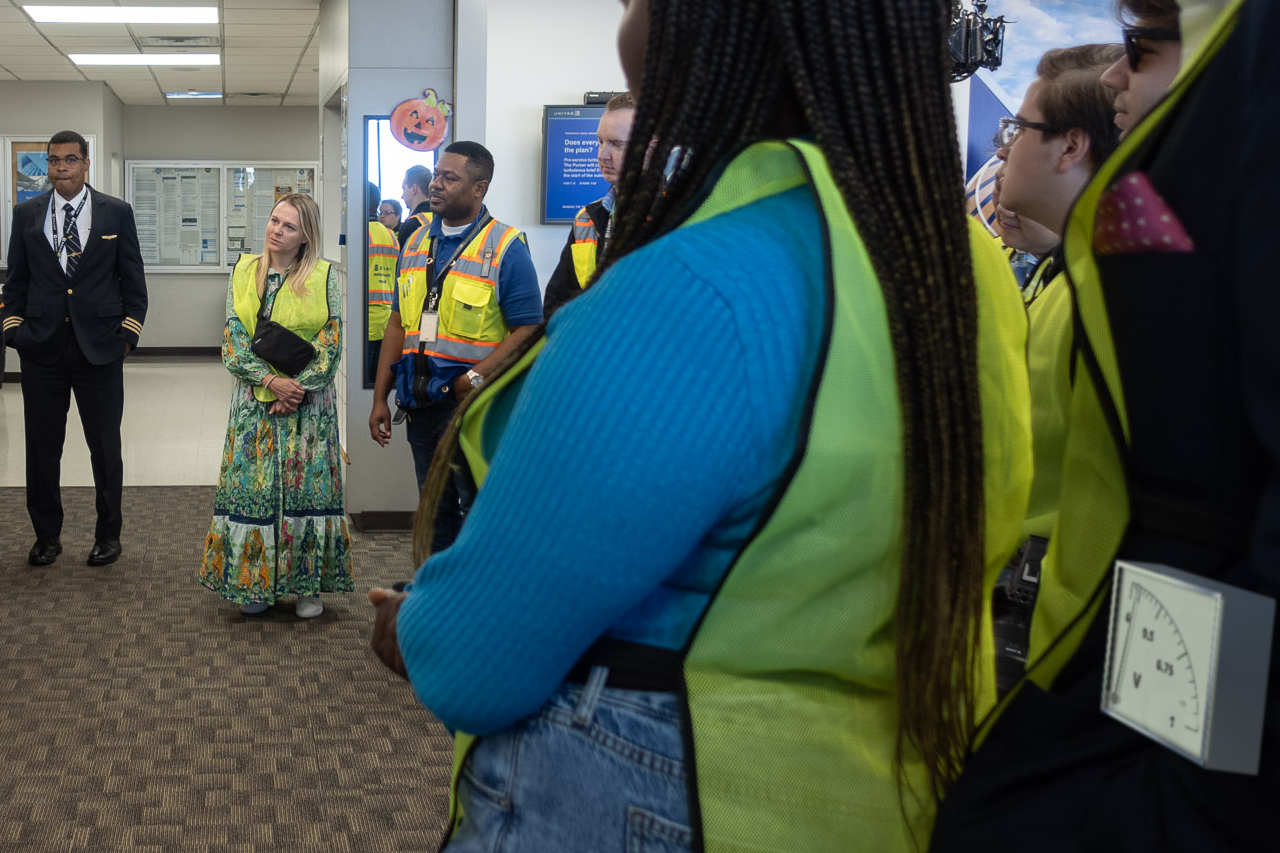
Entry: 0.25 V
